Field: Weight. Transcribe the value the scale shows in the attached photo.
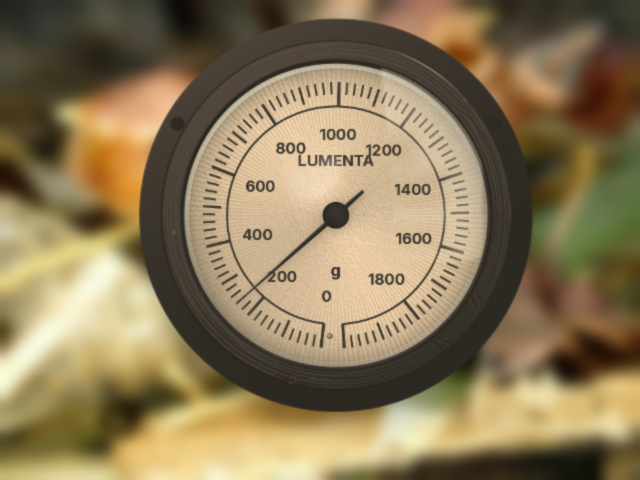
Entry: 240 g
